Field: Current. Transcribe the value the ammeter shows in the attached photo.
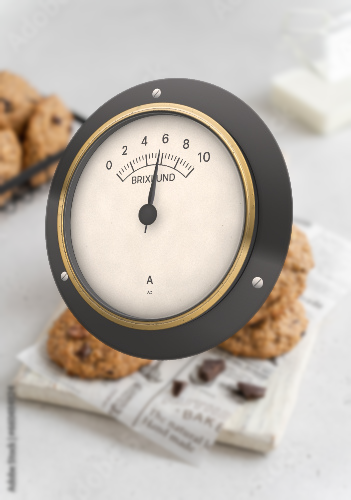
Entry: 6 A
